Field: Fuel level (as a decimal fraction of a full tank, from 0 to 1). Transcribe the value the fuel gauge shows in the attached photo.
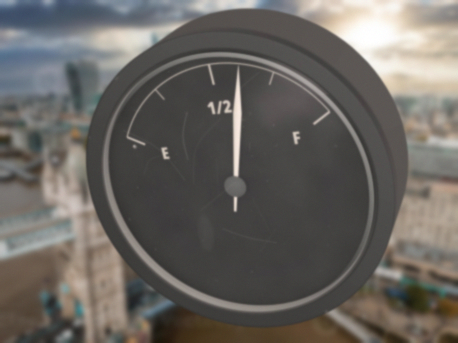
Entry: 0.625
